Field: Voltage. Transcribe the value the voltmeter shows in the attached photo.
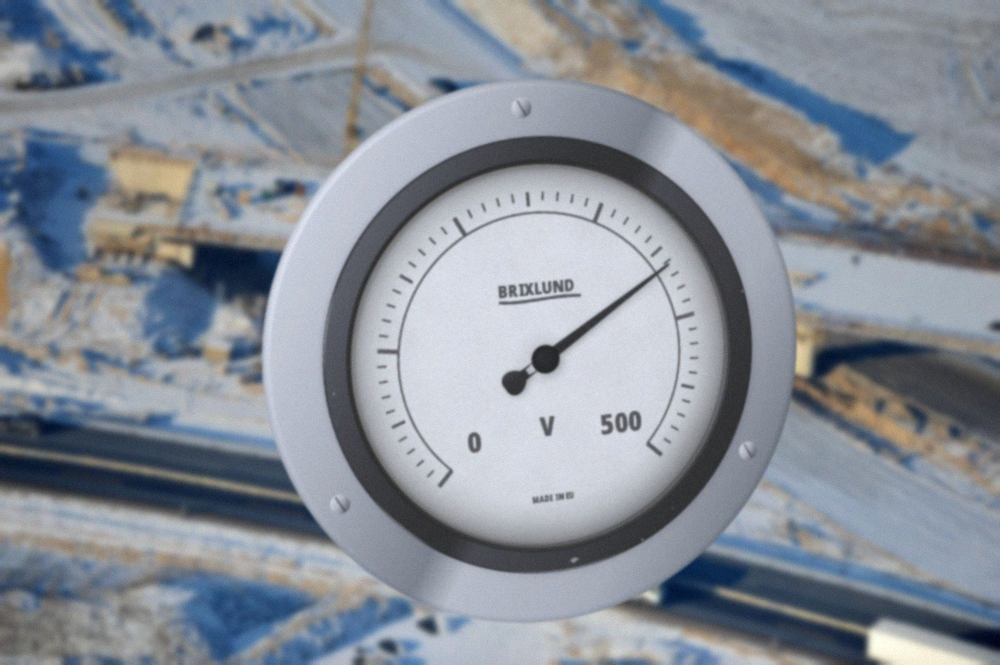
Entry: 360 V
